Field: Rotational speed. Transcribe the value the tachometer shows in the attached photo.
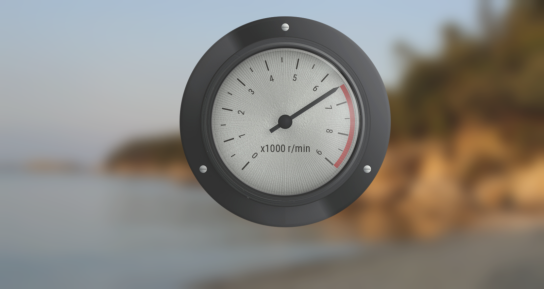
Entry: 6500 rpm
